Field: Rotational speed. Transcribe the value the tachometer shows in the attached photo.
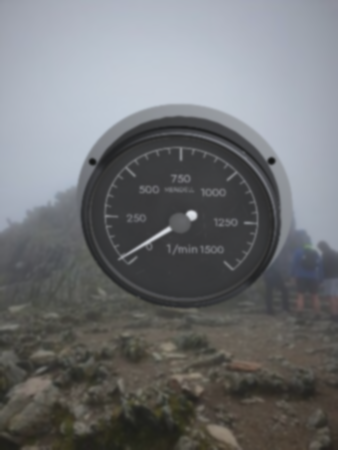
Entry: 50 rpm
